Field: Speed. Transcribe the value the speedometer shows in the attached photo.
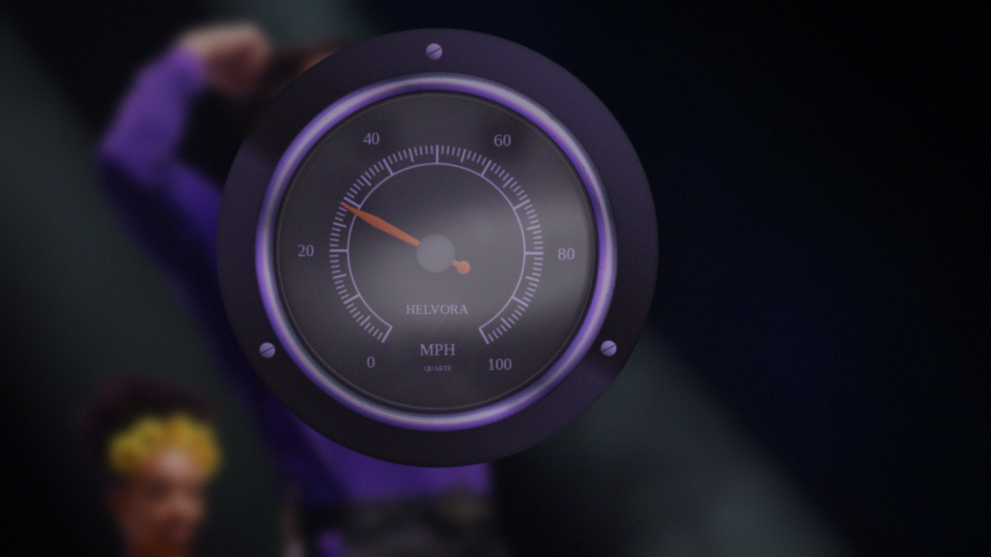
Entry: 29 mph
